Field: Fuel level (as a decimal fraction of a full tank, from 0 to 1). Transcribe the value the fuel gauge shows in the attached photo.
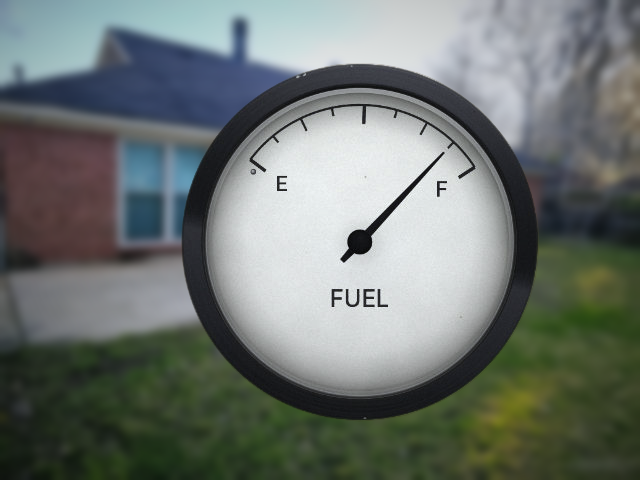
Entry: 0.875
